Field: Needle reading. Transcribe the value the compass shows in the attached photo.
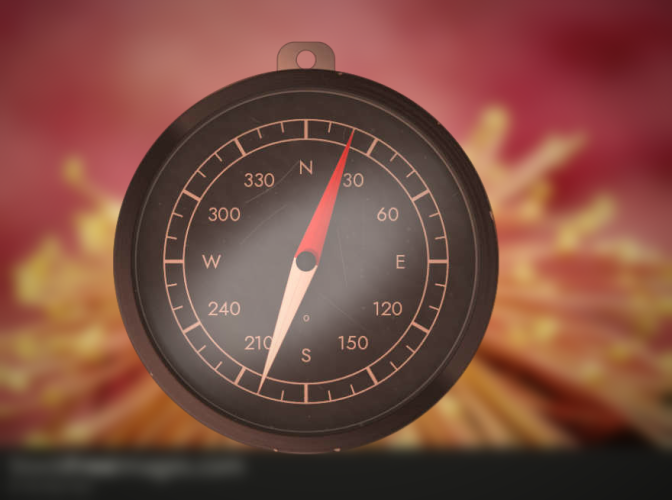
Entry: 20 °
